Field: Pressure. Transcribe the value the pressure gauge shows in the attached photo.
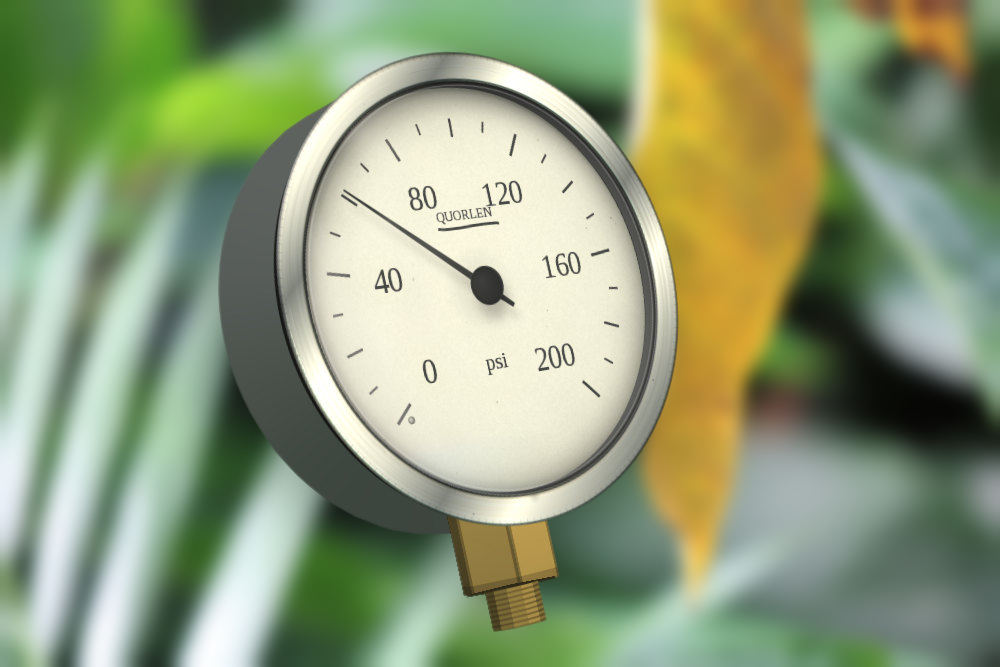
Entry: 60 psi
